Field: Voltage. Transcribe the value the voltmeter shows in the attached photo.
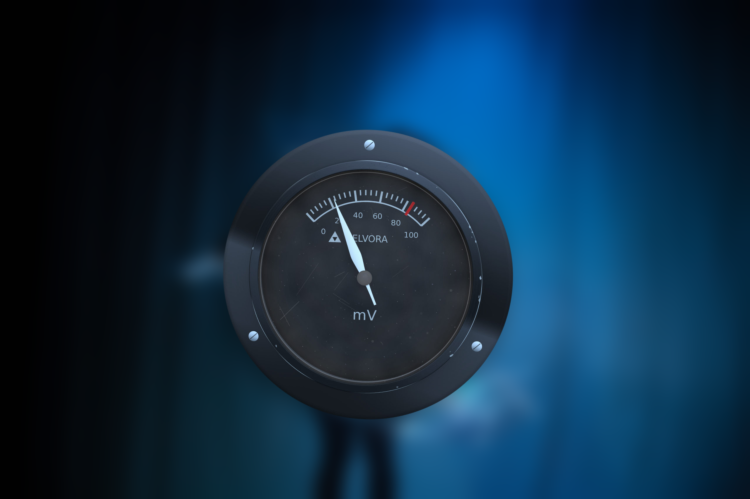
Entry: 24 mV
